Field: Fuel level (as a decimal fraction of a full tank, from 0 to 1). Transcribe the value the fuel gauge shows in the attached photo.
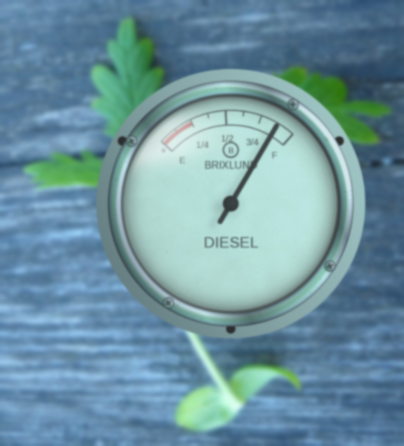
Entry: 0.875
